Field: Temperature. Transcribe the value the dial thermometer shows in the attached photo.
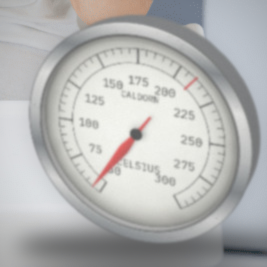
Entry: 55 °C
